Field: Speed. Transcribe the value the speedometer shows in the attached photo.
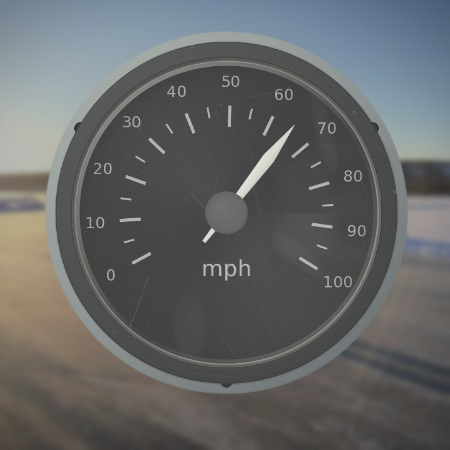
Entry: 65 mph
